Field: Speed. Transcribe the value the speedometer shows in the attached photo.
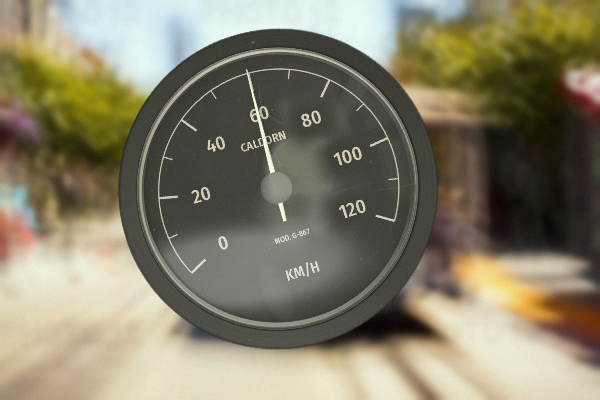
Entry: 60 km/h
